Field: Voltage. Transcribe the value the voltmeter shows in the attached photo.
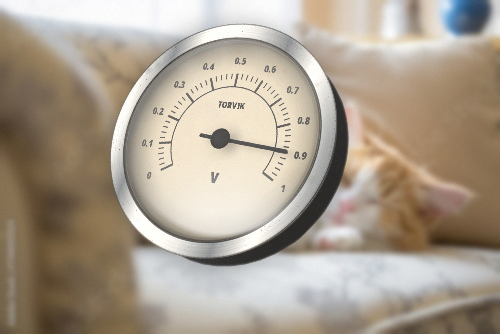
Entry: 0.9 V
